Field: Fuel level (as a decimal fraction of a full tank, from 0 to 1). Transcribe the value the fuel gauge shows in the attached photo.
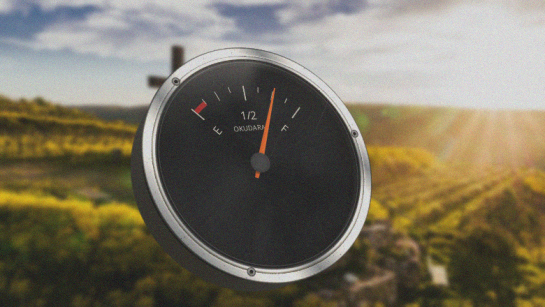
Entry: 0.75
